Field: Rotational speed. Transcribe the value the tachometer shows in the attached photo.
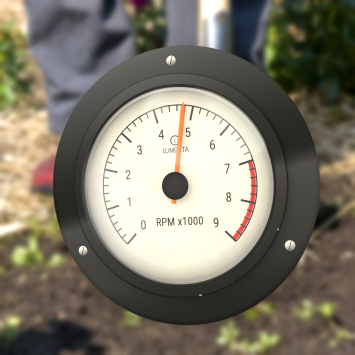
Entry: 4800 rpm
